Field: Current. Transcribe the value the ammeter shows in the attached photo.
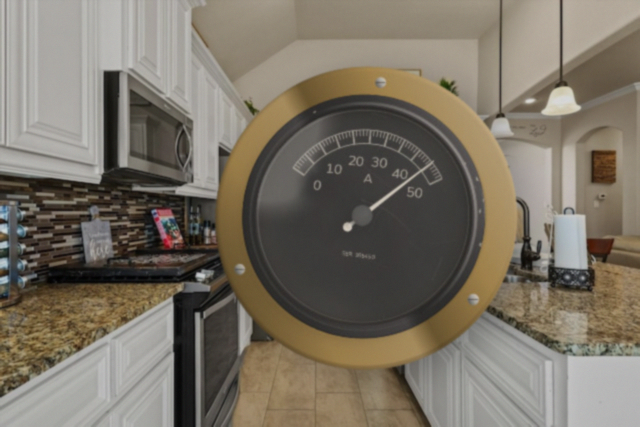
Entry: 45 A
